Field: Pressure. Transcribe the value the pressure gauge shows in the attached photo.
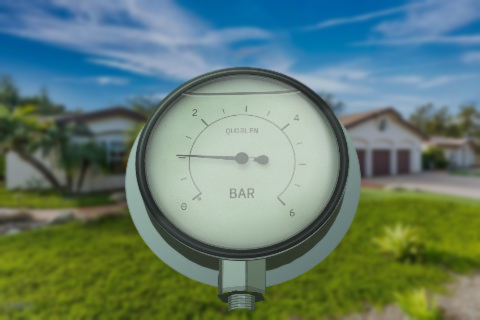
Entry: 1 bar
